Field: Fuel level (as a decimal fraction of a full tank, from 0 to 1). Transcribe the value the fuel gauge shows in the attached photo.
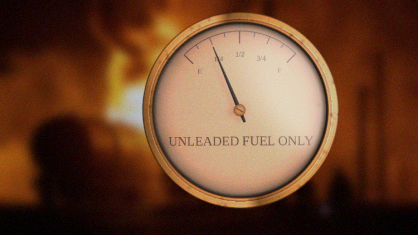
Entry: 0.25
